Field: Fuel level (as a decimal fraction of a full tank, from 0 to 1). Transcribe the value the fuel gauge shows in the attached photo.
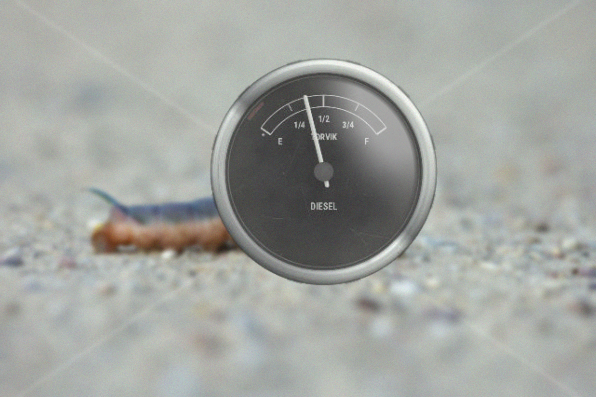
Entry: 0.375
